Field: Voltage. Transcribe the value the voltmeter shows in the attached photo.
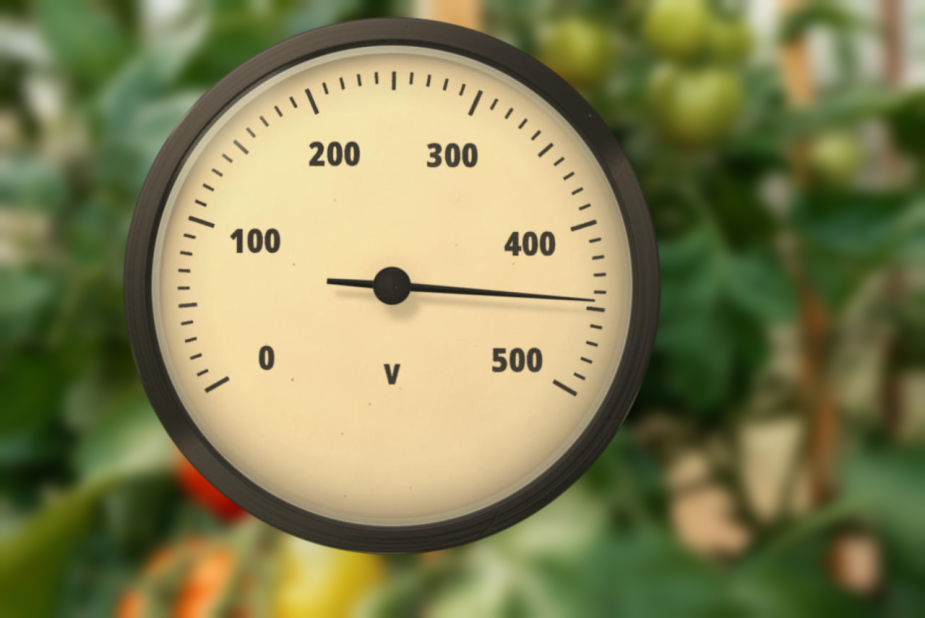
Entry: 445 V
